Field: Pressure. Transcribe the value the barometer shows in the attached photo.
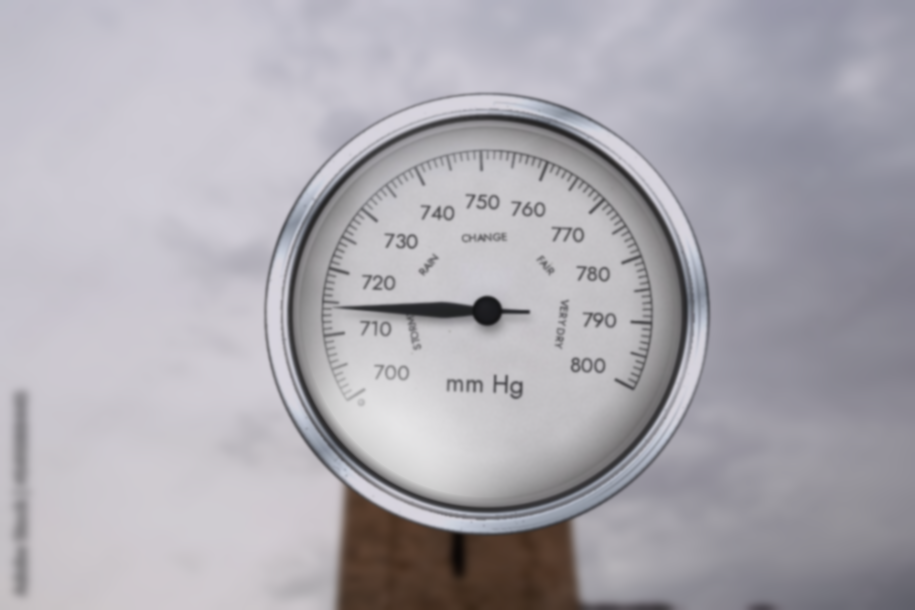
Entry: 714 mmHg
